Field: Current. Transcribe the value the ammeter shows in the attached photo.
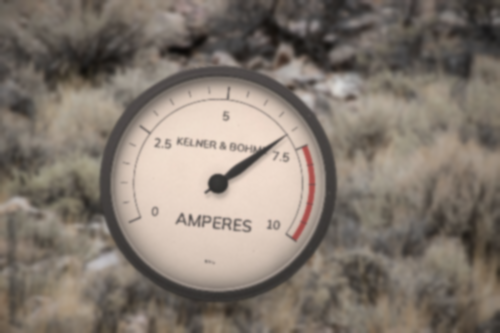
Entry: 7 A
